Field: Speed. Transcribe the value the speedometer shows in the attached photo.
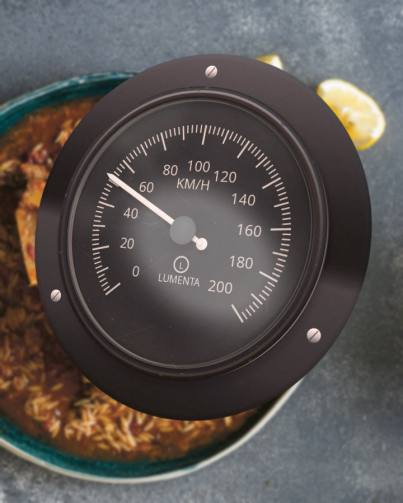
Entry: 52 km/h
